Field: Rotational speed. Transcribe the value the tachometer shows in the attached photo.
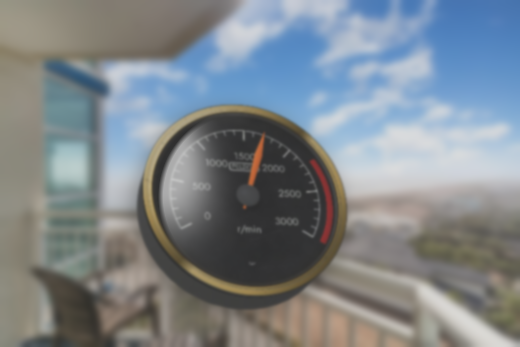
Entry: 1700 rpm
